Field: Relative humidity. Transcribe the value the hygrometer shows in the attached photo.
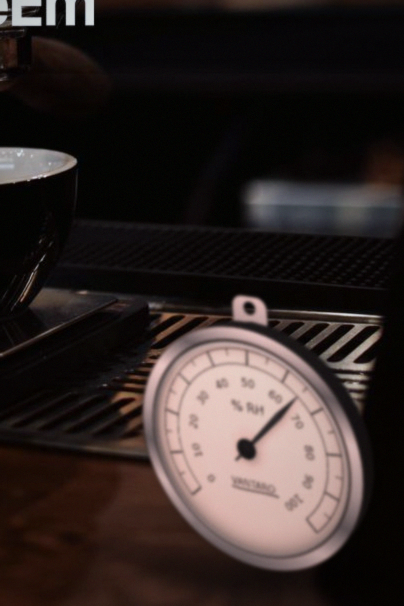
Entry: 65 %
